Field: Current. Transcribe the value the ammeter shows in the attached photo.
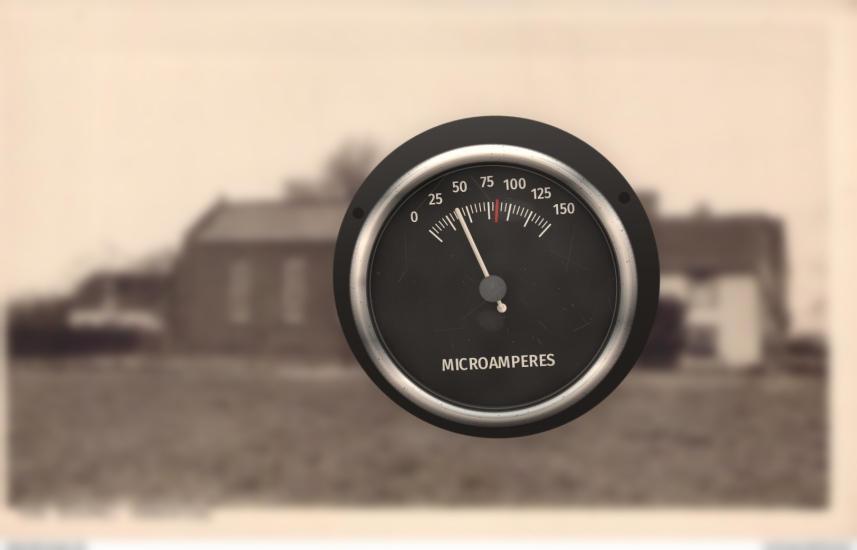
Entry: 40 µA
